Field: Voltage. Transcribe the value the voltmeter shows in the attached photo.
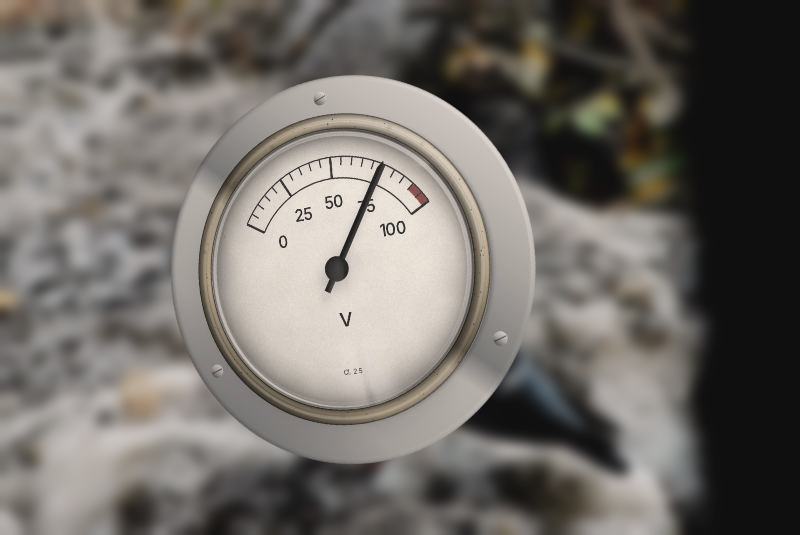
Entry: 75 V
